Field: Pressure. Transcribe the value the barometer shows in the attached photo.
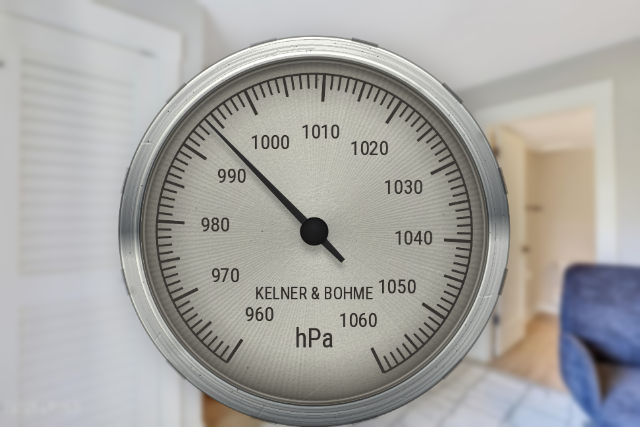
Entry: 994 hPa
